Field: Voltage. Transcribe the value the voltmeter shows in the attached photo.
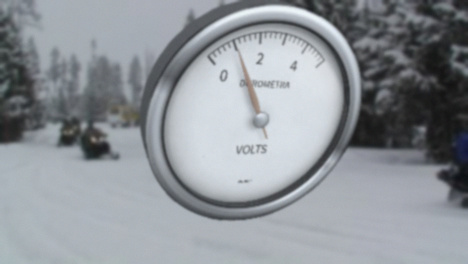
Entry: 1 V
